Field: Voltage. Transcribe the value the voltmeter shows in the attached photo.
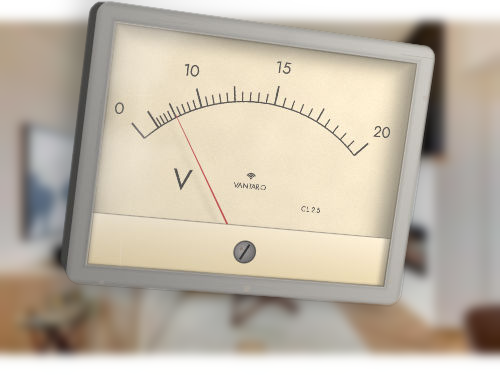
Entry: 7.5 V
